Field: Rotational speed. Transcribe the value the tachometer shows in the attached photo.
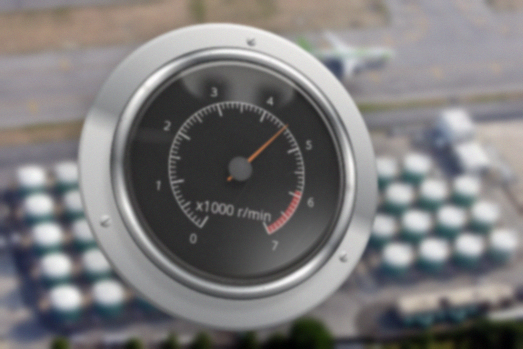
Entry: 4500 rpm
